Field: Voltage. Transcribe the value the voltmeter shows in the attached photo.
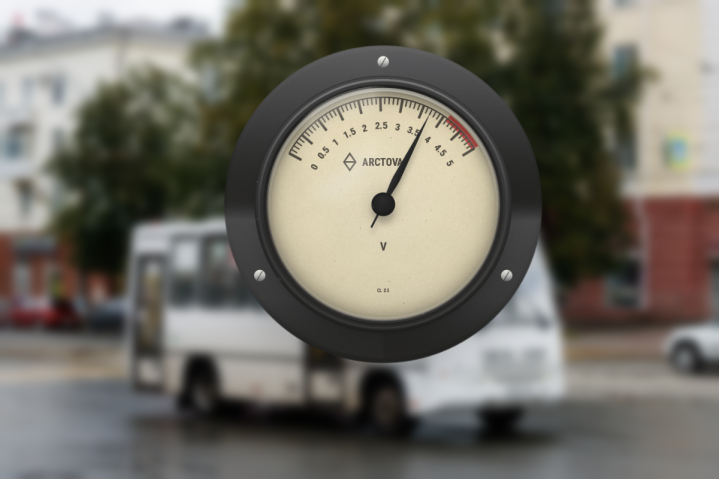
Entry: 3.7 V
